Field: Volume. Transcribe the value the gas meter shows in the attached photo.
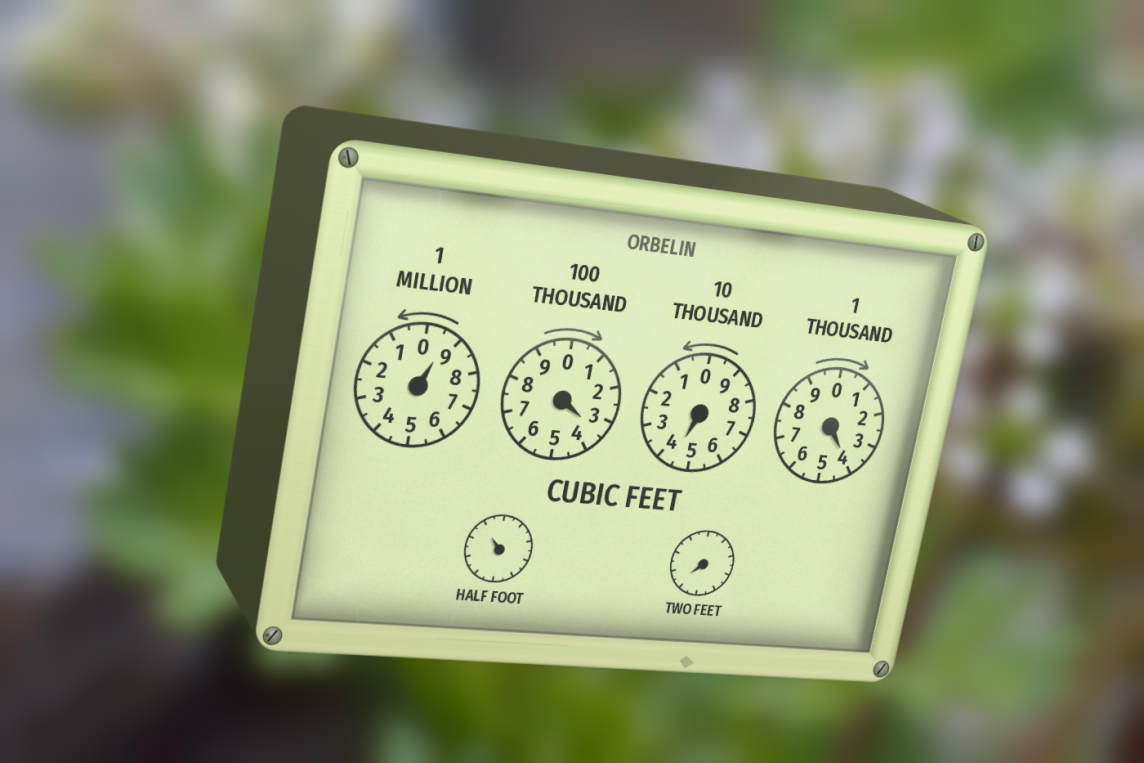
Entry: 934400 ft³
